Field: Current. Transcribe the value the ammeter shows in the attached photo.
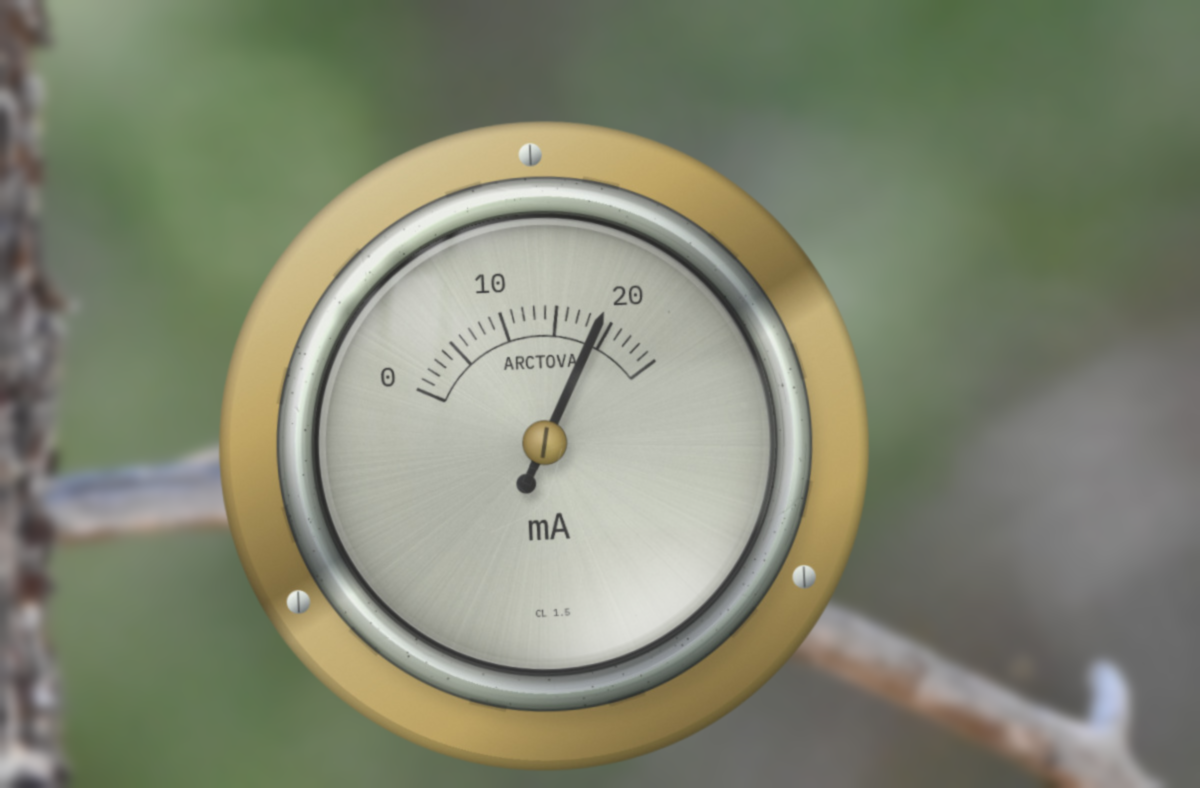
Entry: 19 mA
